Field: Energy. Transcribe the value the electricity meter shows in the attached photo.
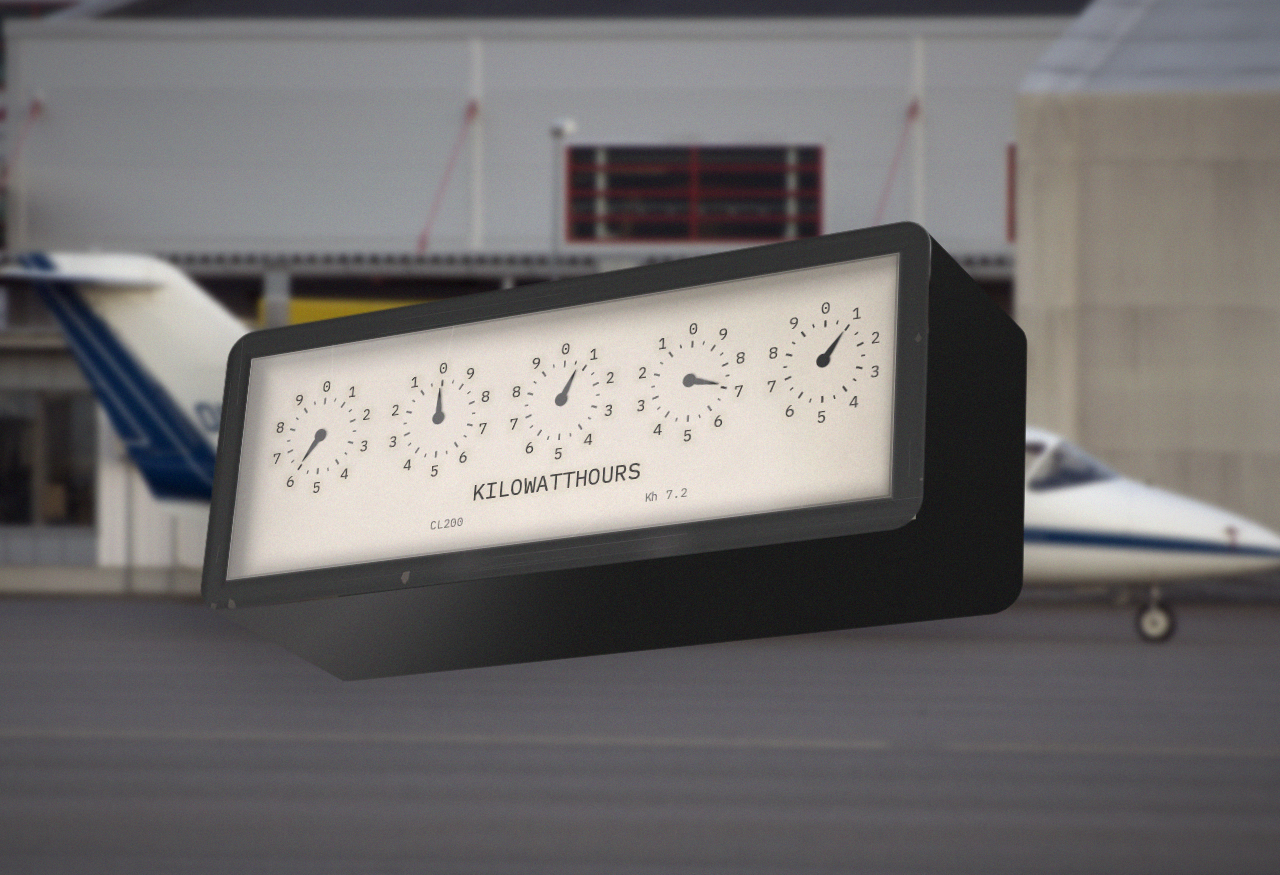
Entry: 60071 kWh
